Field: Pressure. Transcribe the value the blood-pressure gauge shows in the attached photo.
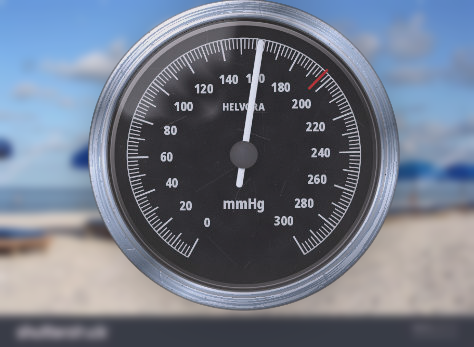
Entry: 160 mmHg
